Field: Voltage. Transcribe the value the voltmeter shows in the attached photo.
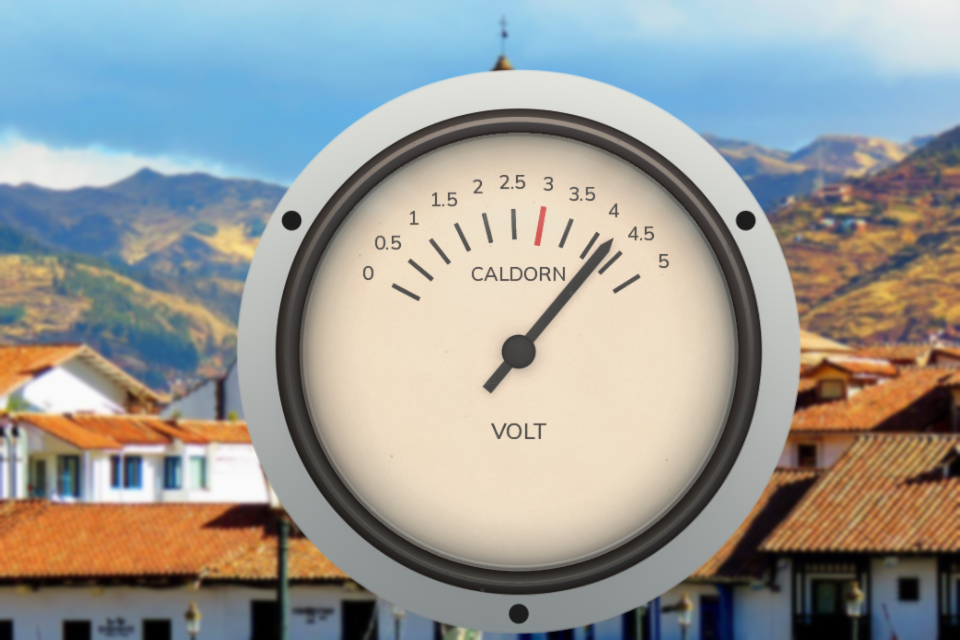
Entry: 4.25 V
